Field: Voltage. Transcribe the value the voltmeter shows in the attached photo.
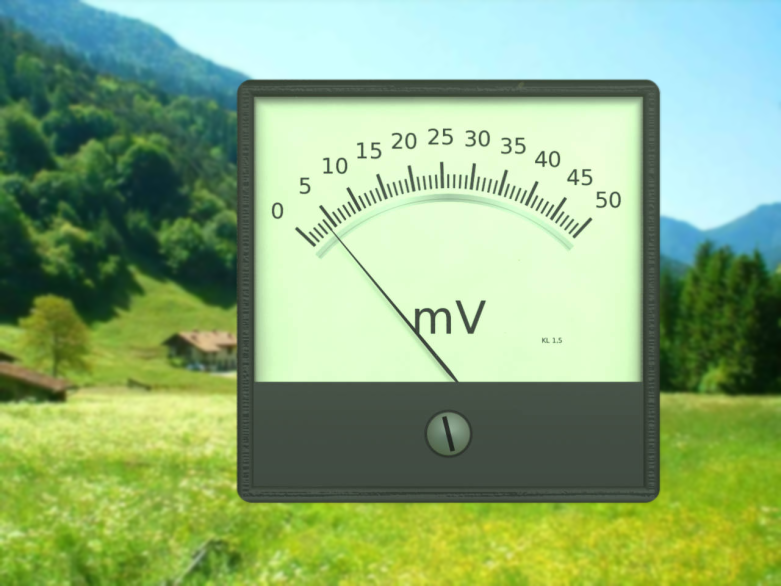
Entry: 4 mV
